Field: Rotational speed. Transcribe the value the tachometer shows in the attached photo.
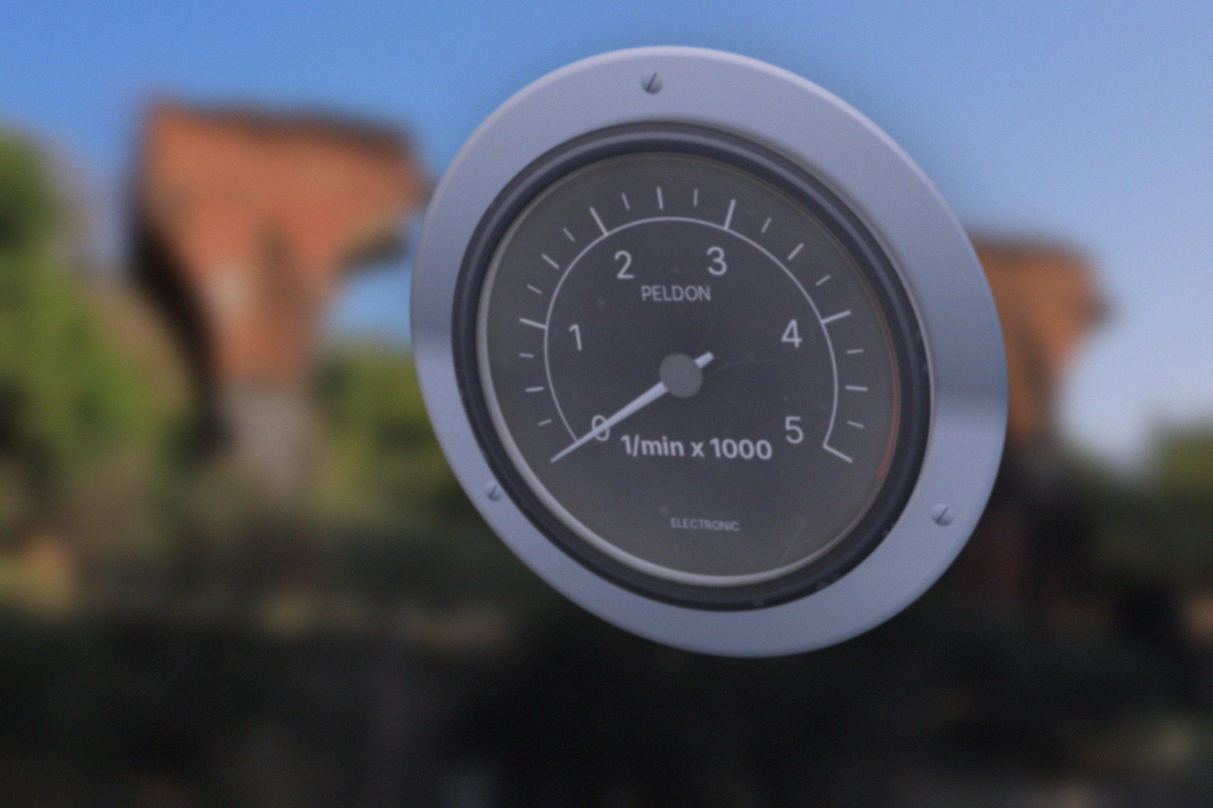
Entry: 0 rpm
